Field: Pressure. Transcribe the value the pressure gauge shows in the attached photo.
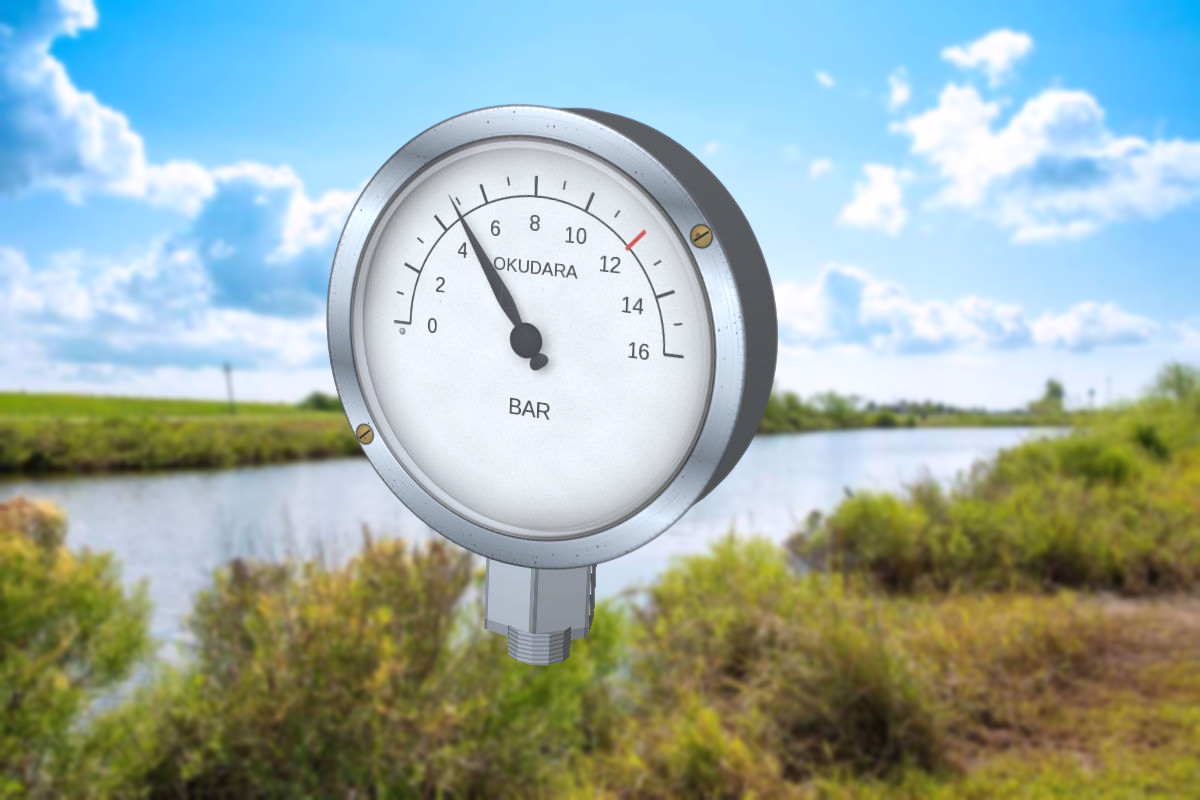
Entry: 5 bar
